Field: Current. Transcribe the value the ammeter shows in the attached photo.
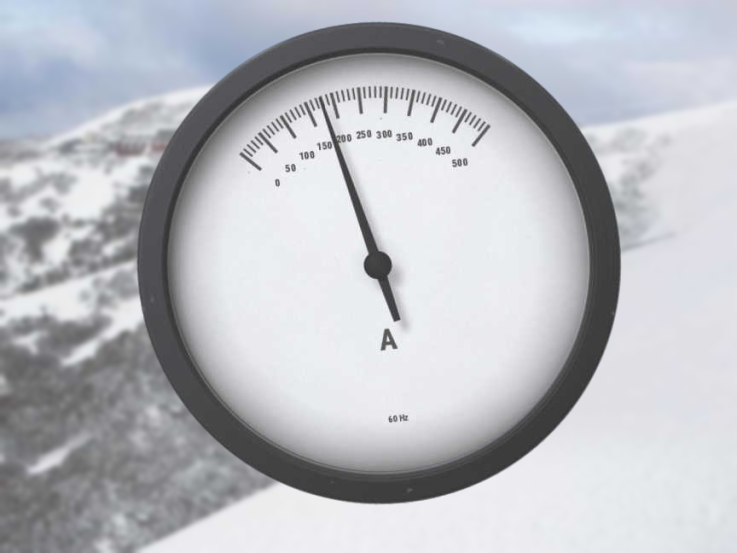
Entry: 180 A
